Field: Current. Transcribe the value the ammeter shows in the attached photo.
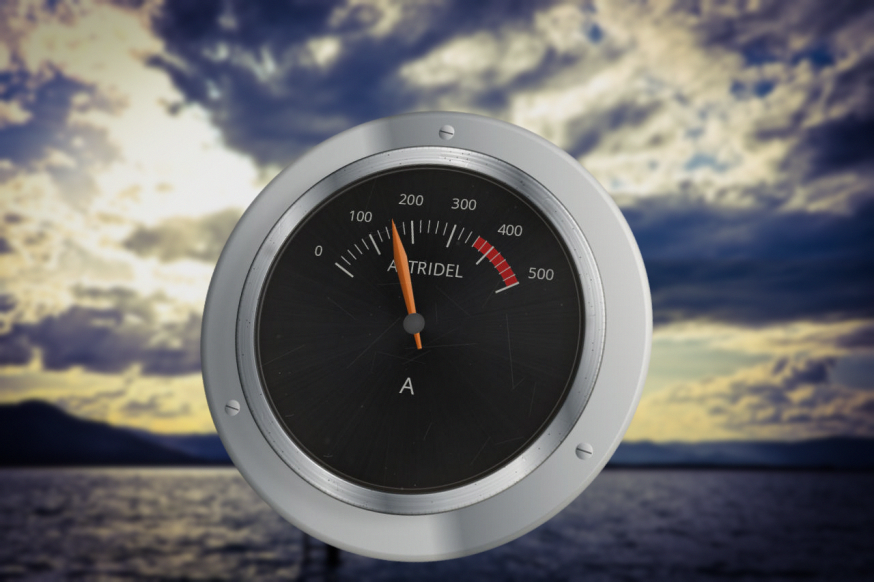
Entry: 160 A
